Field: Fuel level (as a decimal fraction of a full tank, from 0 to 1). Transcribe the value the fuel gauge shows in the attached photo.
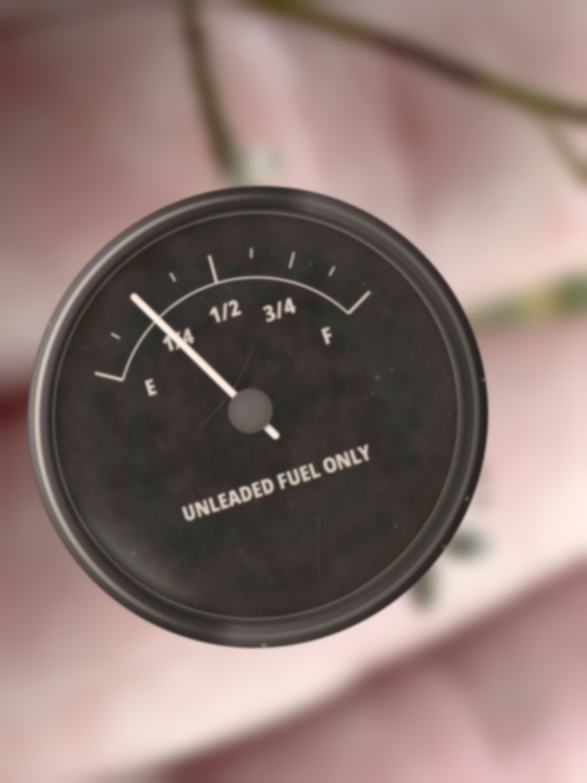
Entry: 0.25
